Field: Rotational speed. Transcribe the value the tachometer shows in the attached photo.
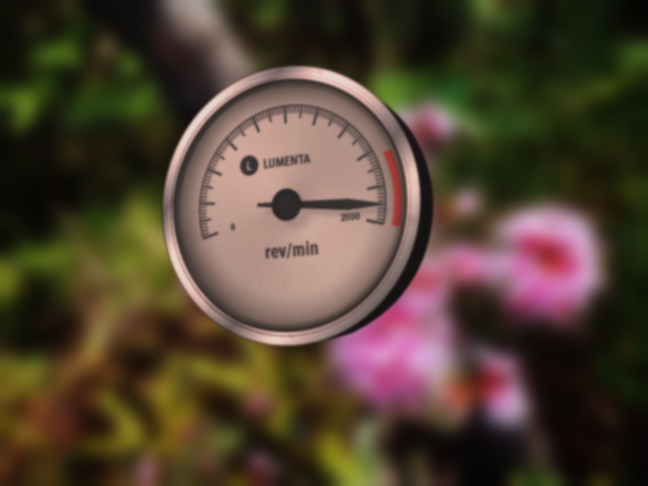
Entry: 1900 rpm
